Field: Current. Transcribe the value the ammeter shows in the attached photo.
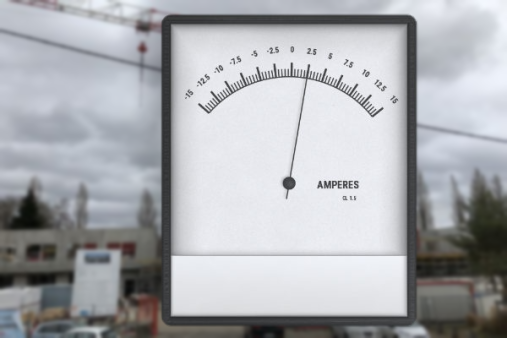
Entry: 2.5 A
